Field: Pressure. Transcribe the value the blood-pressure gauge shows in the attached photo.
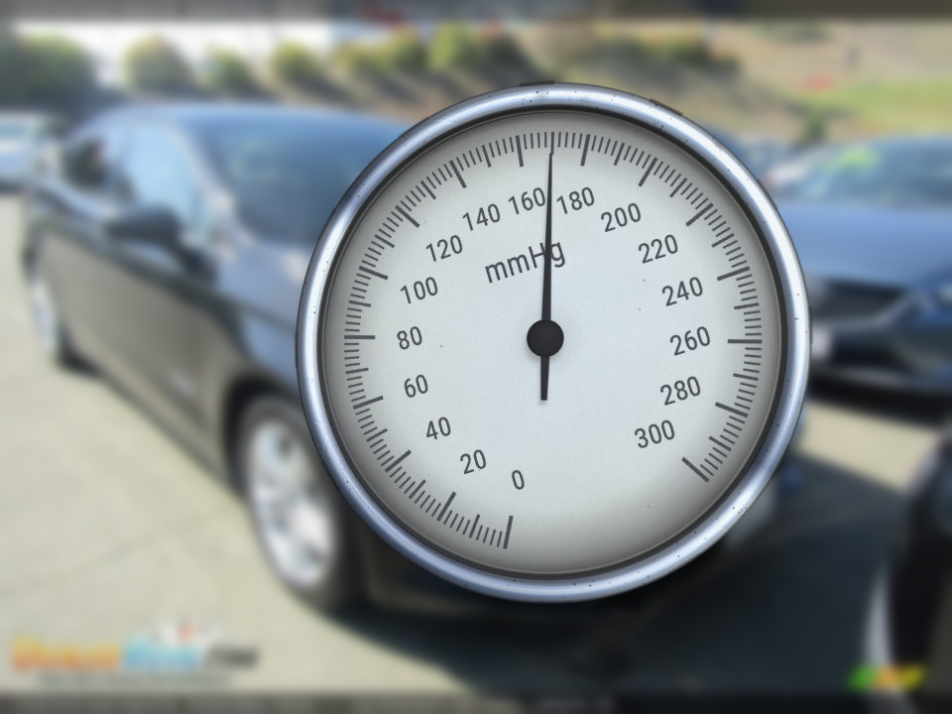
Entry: 170 mmHg
